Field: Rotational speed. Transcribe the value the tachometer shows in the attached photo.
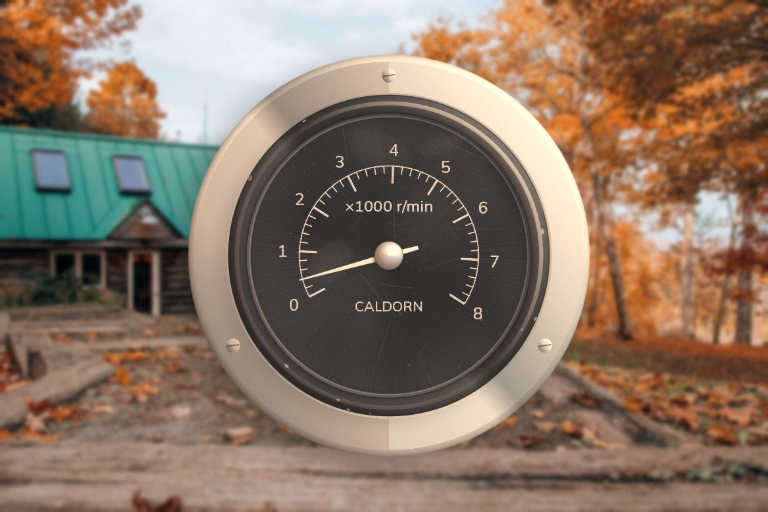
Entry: 400 rpm
